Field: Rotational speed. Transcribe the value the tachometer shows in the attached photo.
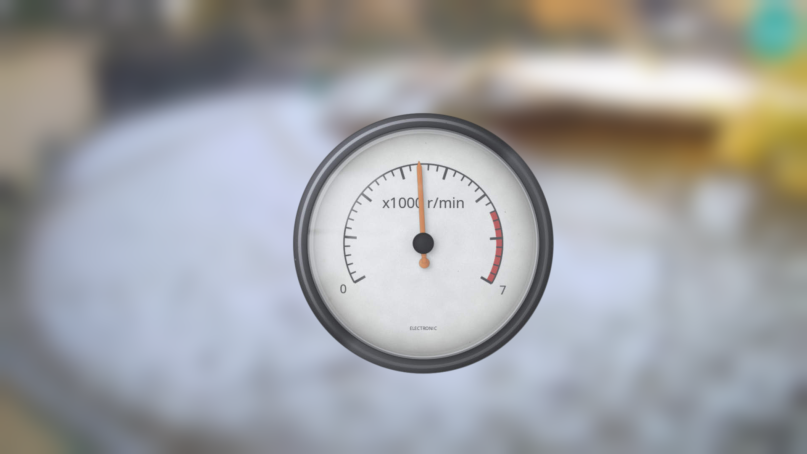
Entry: 3400 rpm
